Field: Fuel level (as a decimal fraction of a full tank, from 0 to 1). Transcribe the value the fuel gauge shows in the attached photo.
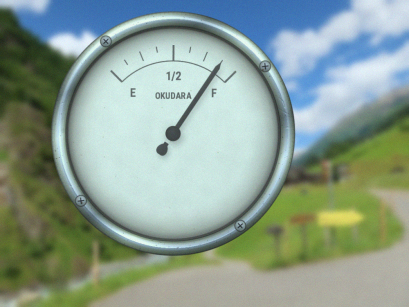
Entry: 0.875
